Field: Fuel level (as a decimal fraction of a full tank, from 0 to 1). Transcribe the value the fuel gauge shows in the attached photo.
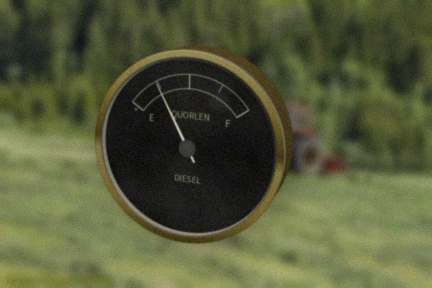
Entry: 0.25
